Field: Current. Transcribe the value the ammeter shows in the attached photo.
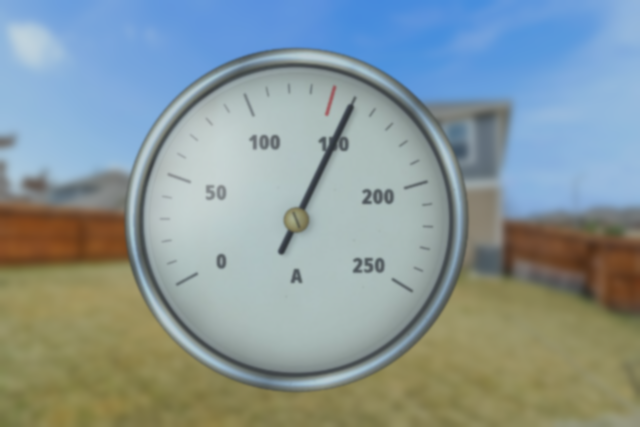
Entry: 150 A
